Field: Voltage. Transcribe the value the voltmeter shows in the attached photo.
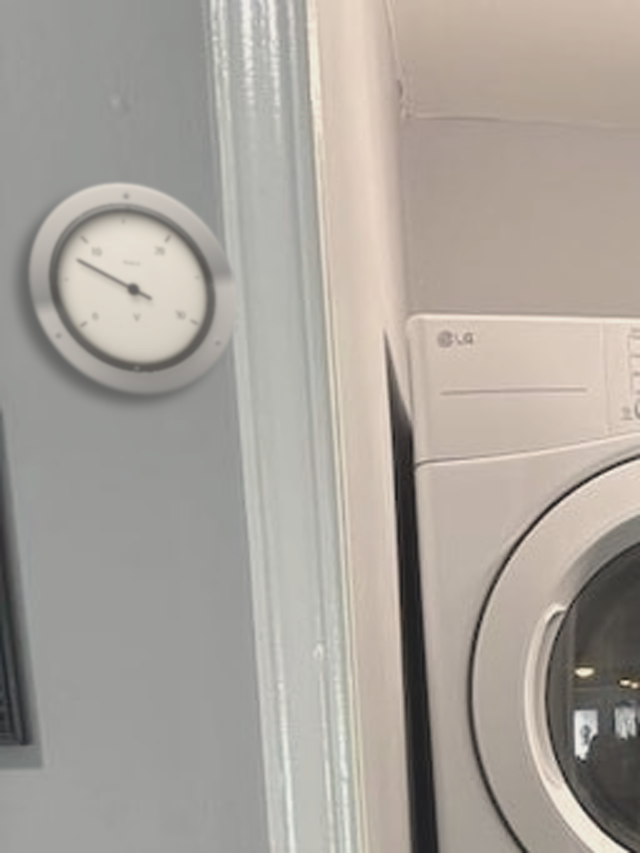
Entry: 7.5 V
